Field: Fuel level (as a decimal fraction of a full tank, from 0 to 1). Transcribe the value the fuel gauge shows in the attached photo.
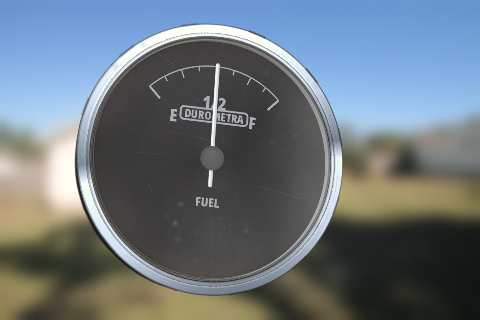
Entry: 0.5
